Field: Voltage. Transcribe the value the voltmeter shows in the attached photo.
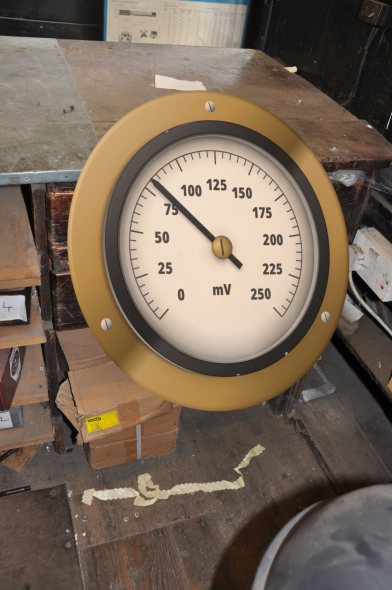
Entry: 80 mV
